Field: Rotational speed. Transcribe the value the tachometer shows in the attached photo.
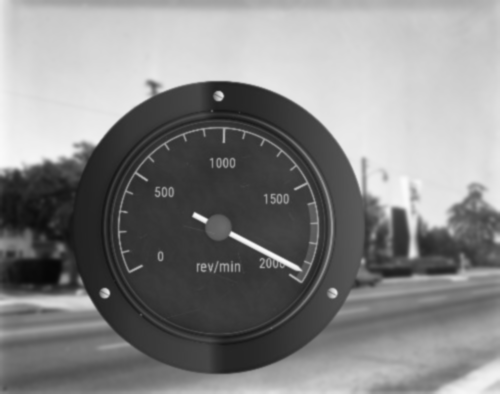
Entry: 1950 rpm
